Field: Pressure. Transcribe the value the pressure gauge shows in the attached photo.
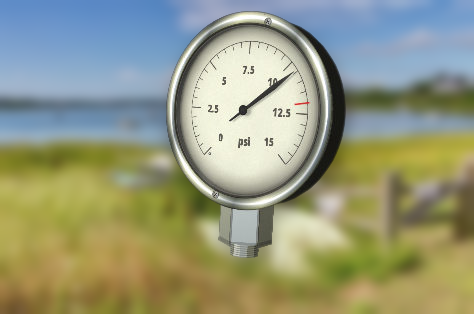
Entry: 10.5 psi
